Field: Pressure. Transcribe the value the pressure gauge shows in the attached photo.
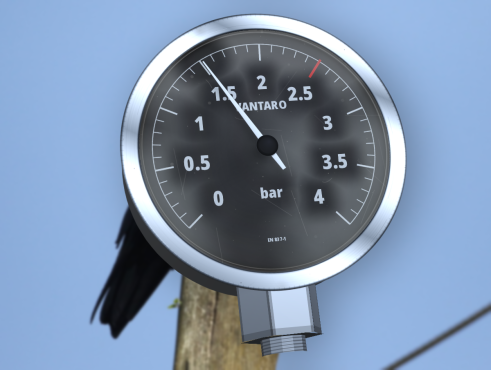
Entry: 1.5 bar
